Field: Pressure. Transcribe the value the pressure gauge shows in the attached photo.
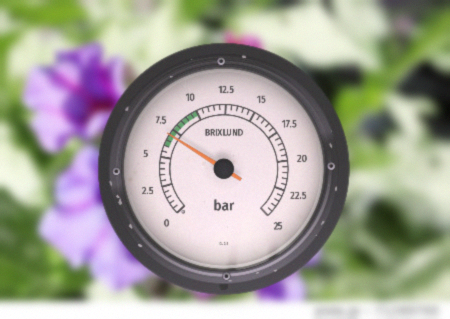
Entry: 7 bar
